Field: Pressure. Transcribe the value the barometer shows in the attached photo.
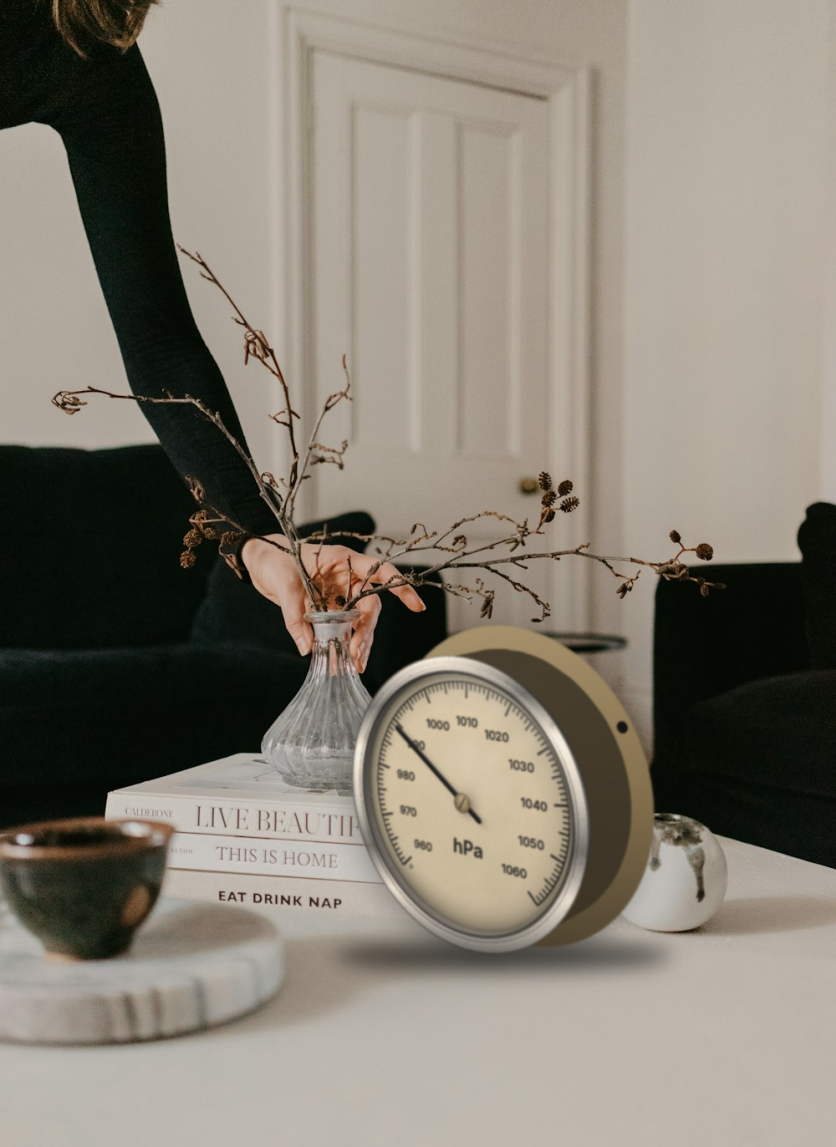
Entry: 990 hPa
